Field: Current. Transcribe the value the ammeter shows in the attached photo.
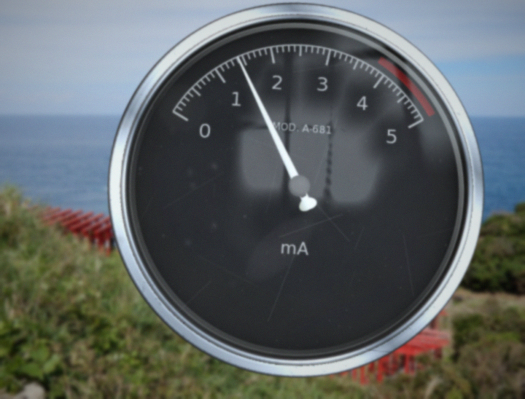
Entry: 1.4 mA
